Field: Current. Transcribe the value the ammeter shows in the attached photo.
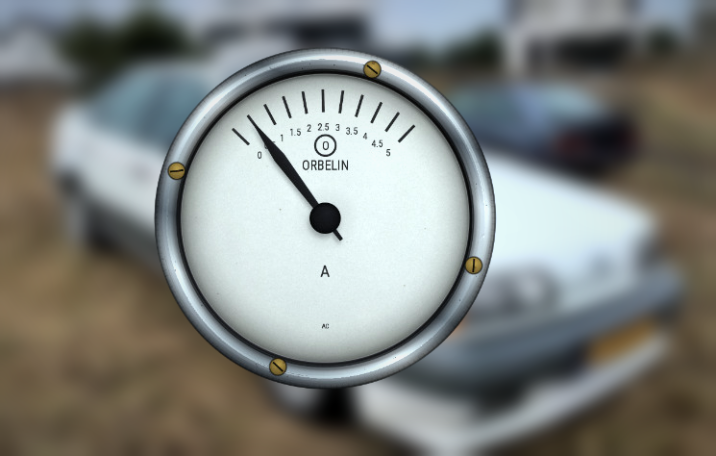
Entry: 0.5 A
